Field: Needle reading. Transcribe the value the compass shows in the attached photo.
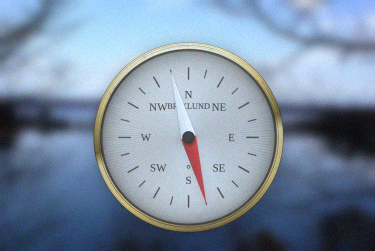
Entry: 165 °
